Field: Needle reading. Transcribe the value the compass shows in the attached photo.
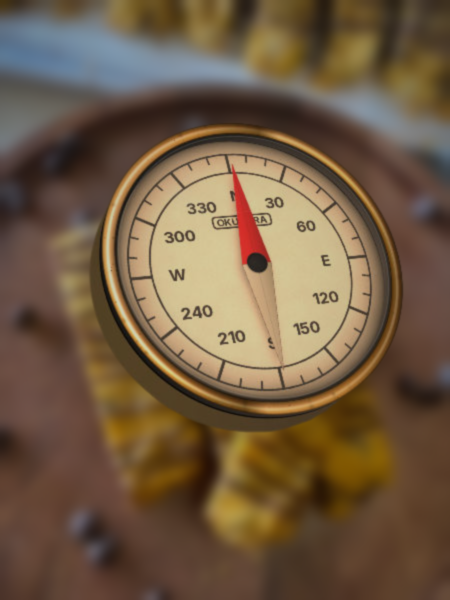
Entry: 0 °
